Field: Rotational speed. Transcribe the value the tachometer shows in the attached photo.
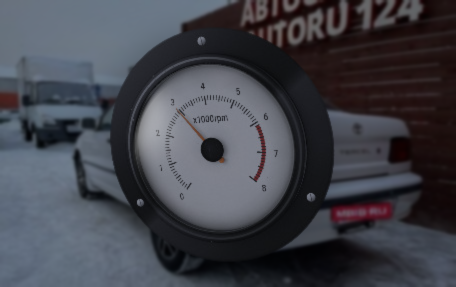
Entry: 3000 rpm
